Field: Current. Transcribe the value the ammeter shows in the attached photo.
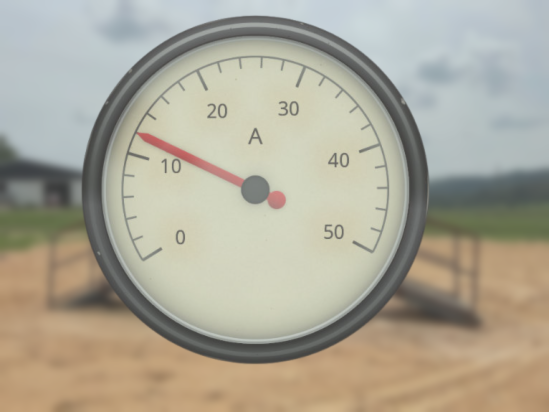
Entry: 12 A
